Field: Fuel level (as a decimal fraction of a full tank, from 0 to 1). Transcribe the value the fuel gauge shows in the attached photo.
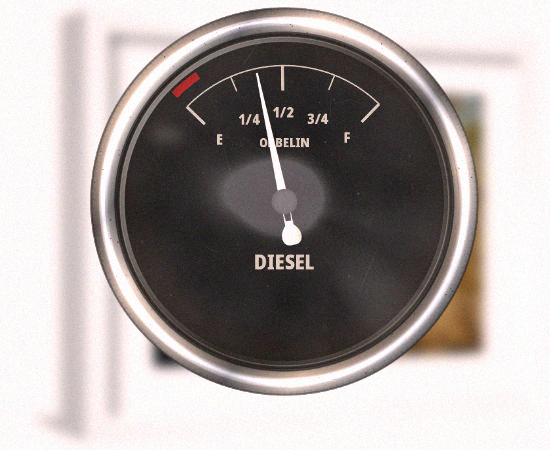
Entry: 0.375
